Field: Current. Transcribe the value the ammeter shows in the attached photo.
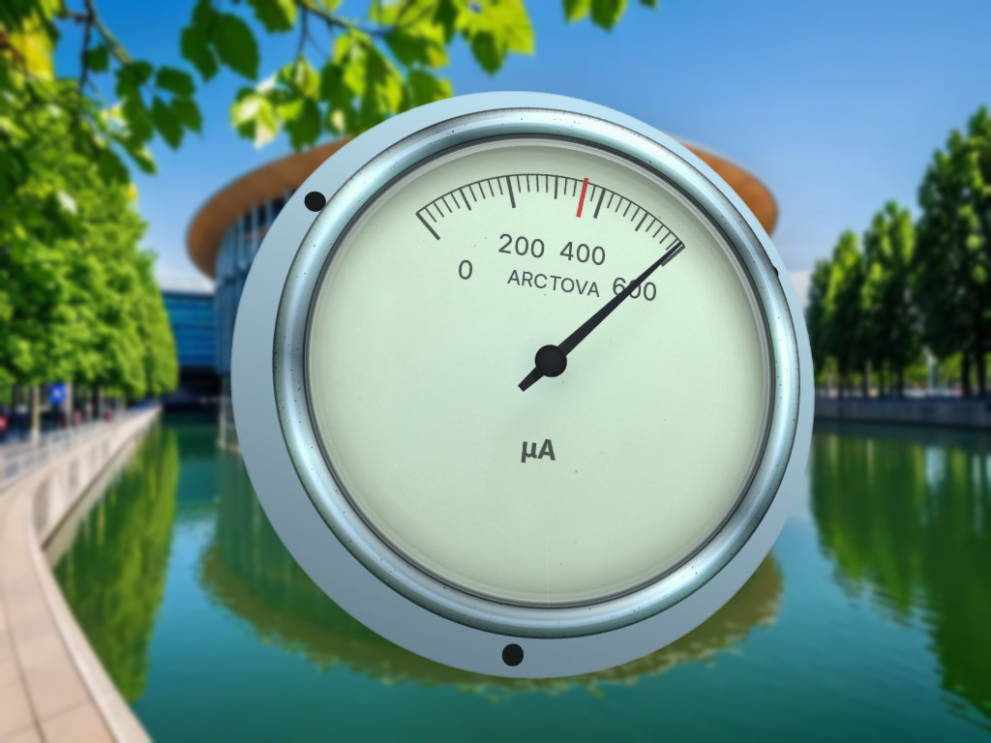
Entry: 590 µA
